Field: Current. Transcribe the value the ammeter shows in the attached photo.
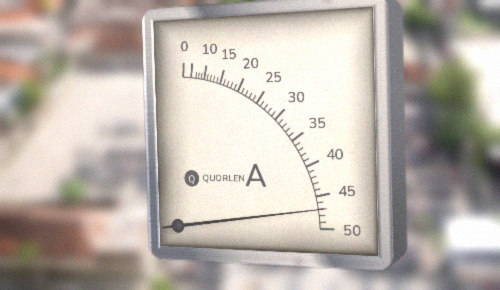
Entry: 47 A
